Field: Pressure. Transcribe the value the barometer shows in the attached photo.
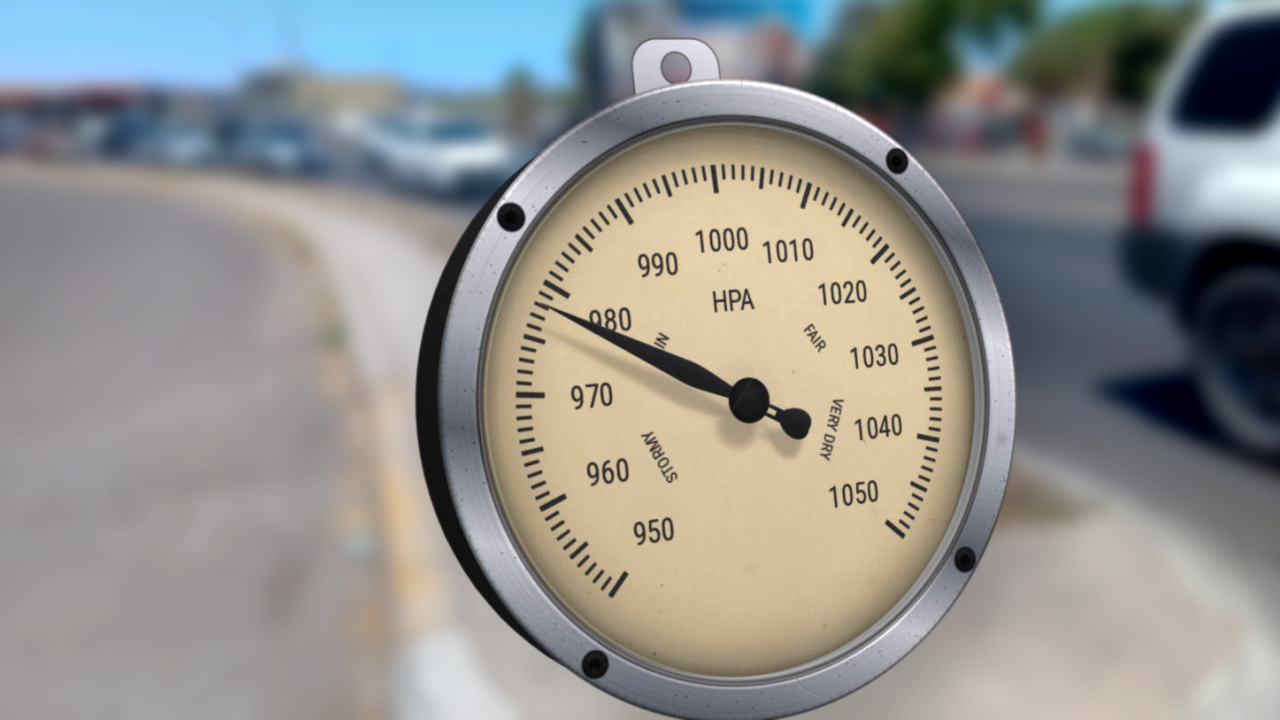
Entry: 978 hPa
